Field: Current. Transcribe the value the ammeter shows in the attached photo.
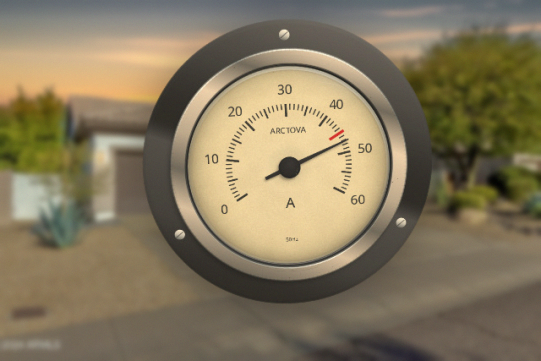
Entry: 47 A
